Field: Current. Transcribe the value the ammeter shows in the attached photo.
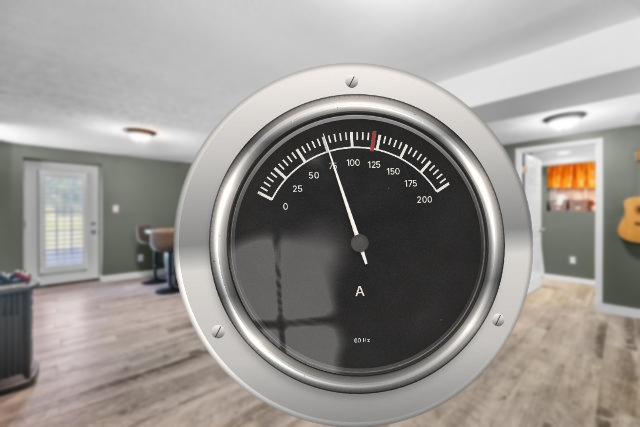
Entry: 75 A
